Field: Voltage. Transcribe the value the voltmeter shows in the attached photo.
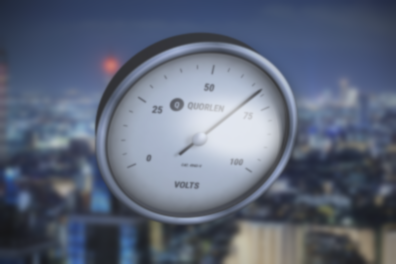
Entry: 67.5 V
